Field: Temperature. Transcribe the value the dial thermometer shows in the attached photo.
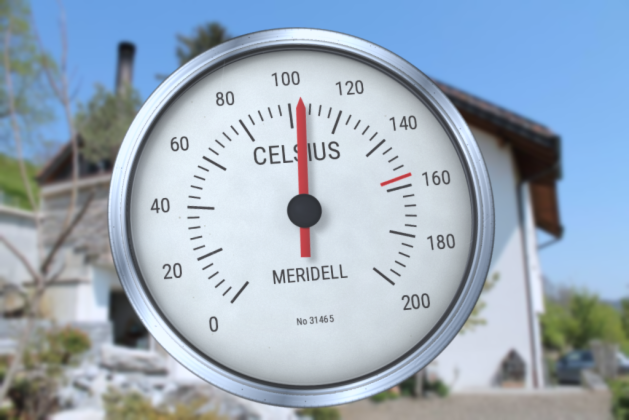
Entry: 104 °C
